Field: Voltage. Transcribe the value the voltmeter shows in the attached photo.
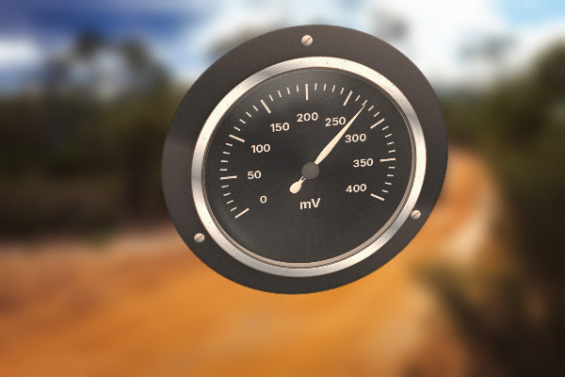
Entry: 270 mV
